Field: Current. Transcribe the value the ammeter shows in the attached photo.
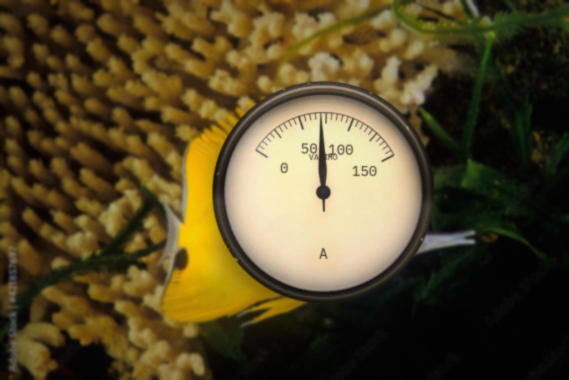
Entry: 70 A
